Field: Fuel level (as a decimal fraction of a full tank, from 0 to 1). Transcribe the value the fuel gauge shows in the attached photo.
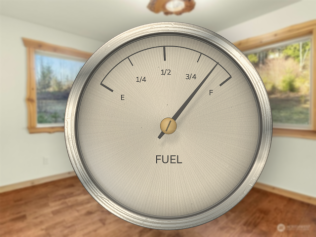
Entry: 0.875
